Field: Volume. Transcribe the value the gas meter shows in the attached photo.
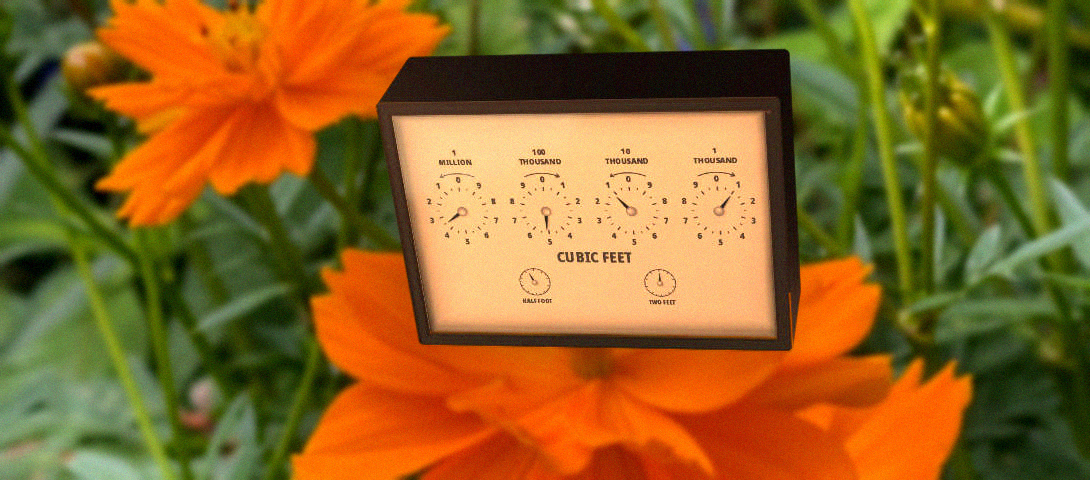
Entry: 351100 ft³
